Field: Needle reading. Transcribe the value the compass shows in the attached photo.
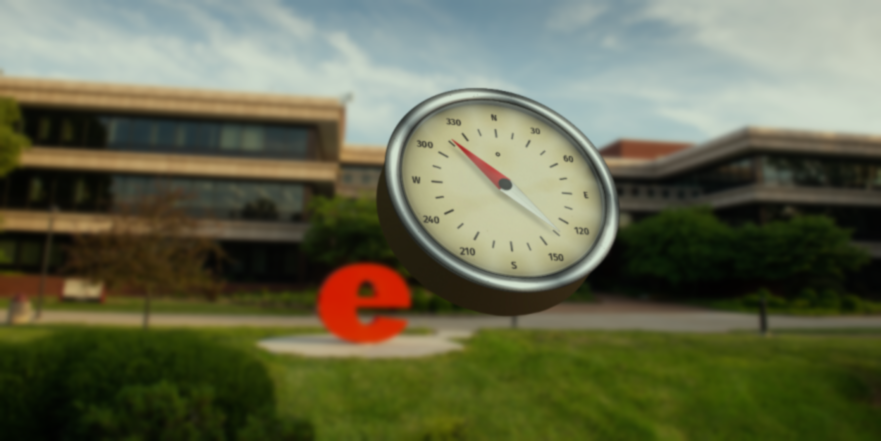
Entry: 315 °
